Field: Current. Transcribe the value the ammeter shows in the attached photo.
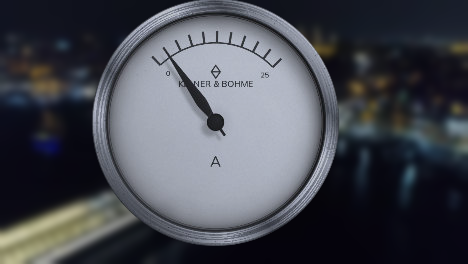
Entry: 2.5 A
